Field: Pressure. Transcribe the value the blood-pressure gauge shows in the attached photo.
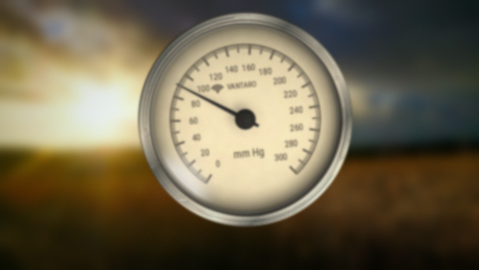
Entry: 90 mmHg
